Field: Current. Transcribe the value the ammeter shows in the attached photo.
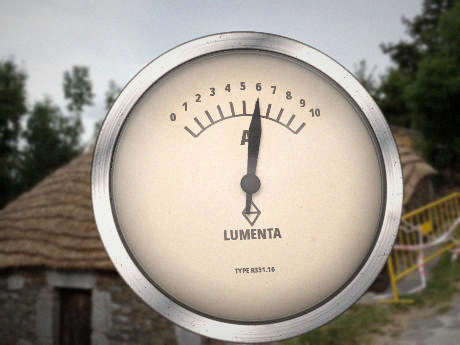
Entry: 6 A
